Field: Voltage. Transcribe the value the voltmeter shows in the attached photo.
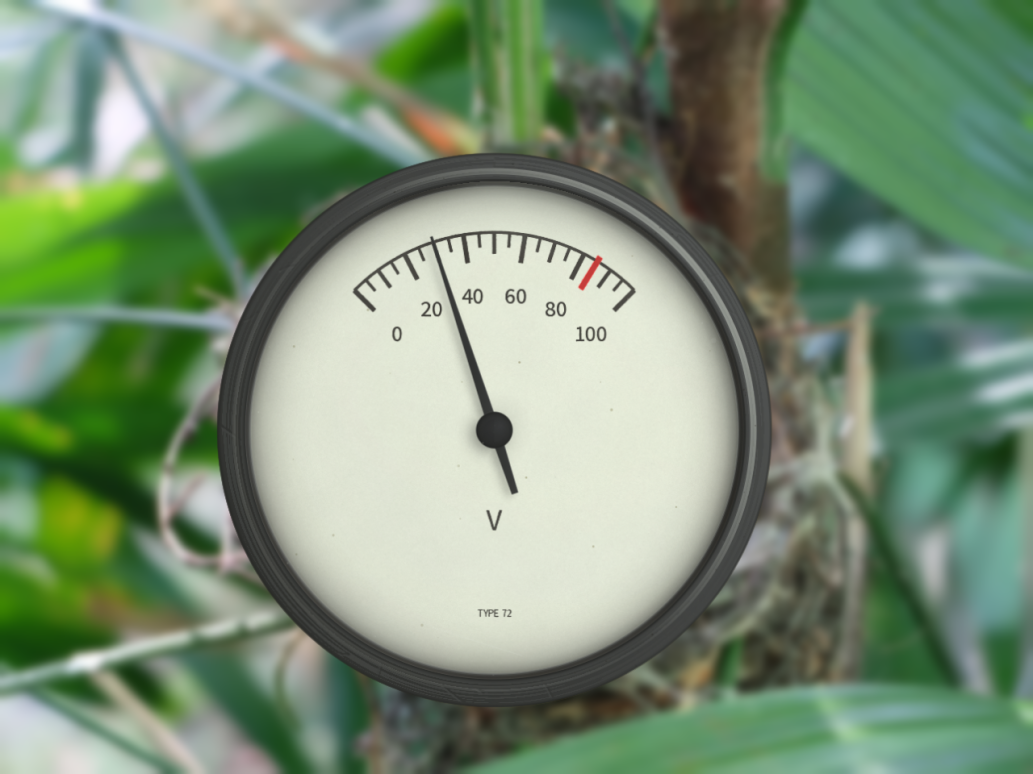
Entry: 30 V
